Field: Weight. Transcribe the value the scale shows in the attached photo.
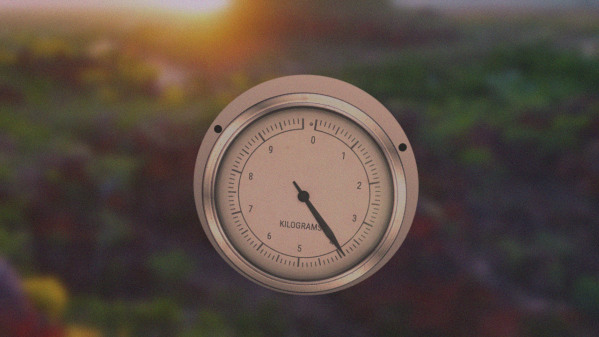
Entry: 3.9 kg
